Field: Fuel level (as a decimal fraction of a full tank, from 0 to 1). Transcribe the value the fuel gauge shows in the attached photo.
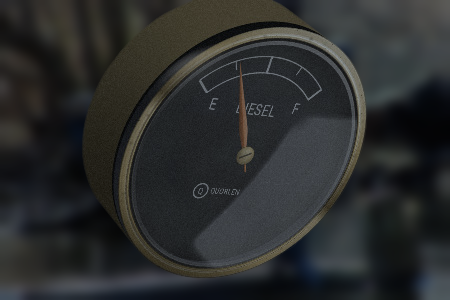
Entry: 0.25
